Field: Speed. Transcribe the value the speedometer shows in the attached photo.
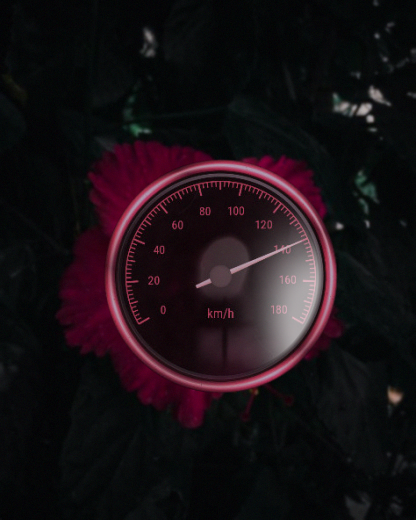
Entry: 140 km/h
